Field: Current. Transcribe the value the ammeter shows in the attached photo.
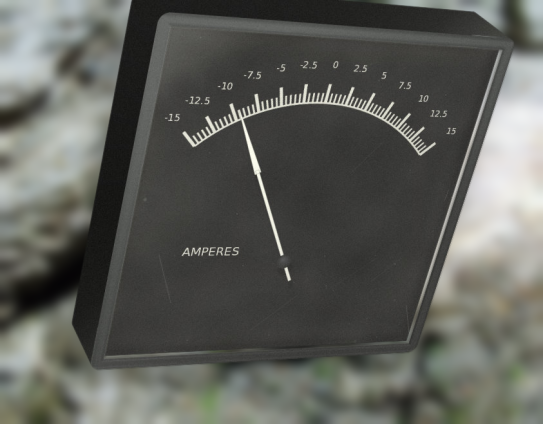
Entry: -9.5 A
